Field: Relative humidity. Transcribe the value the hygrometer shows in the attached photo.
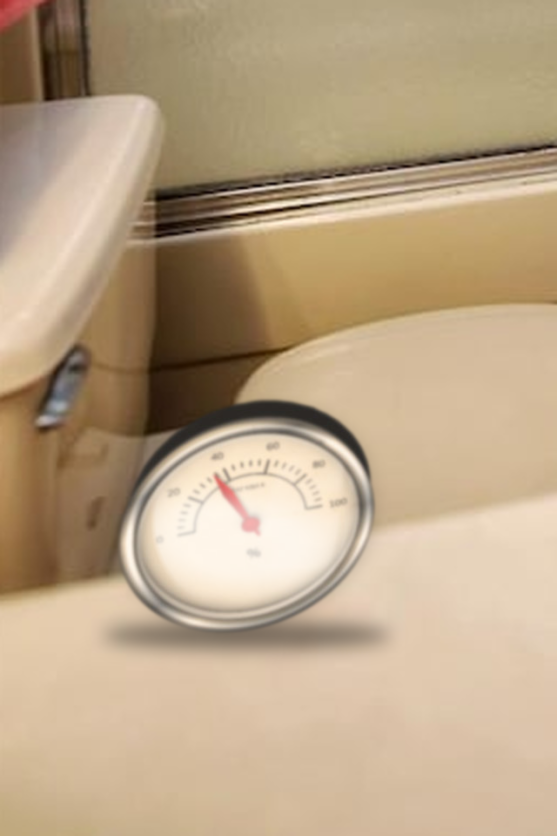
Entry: 36 %
